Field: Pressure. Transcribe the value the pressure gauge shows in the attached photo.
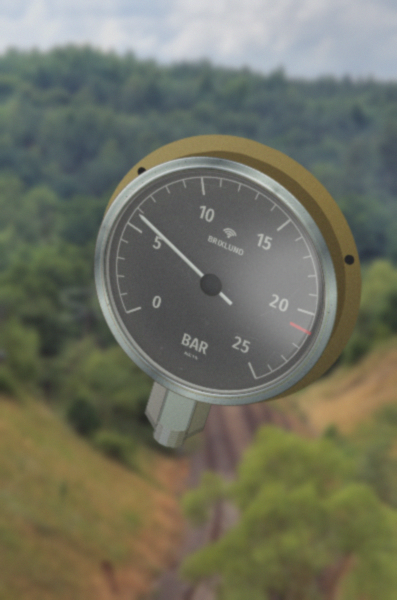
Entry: 6 bar
